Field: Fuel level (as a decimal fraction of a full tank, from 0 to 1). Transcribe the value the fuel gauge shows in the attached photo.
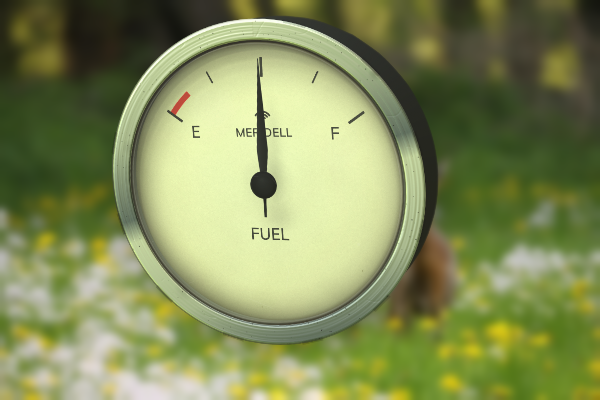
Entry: 0.5
